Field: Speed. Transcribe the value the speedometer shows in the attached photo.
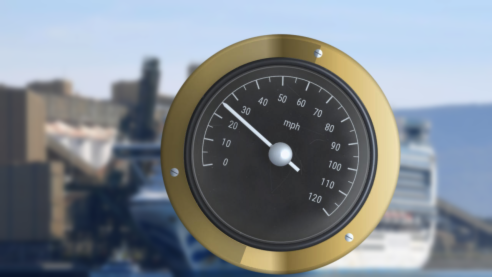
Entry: 25 mph
